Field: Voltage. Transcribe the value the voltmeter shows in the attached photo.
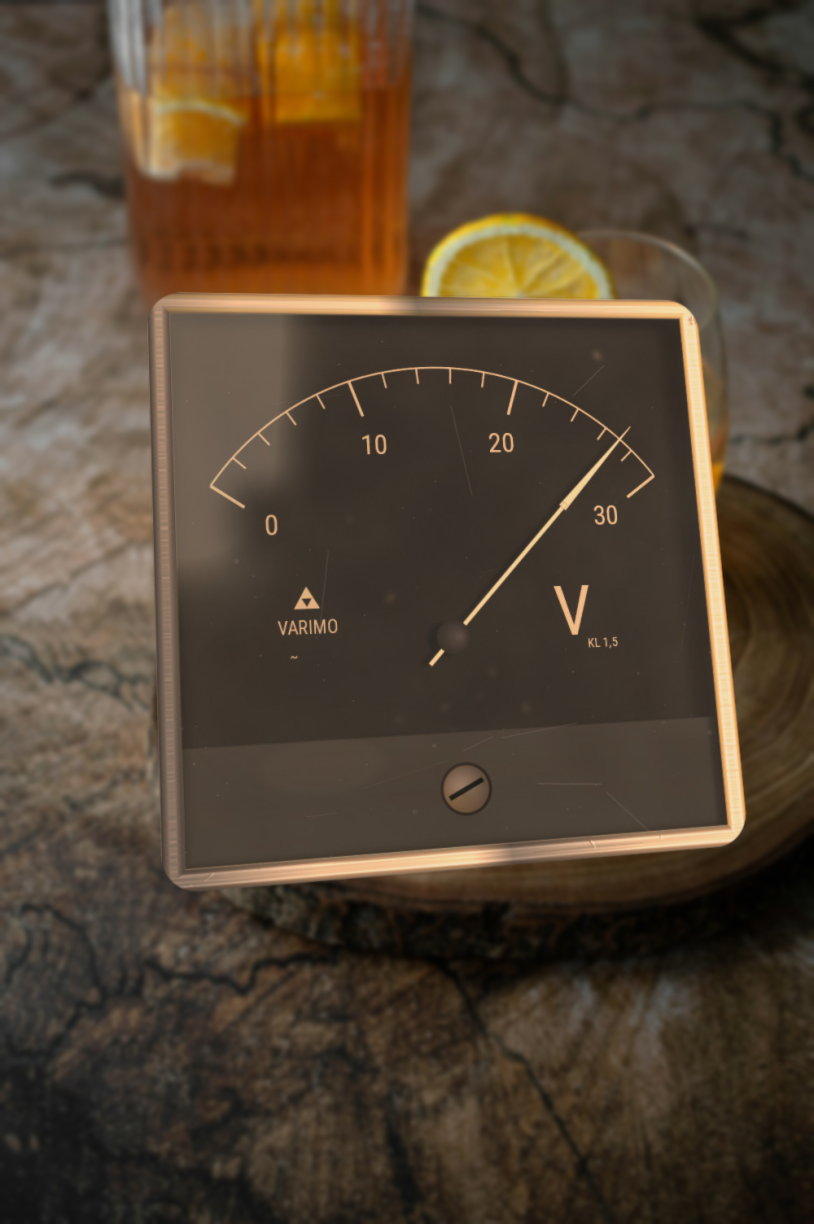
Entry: 27 V
